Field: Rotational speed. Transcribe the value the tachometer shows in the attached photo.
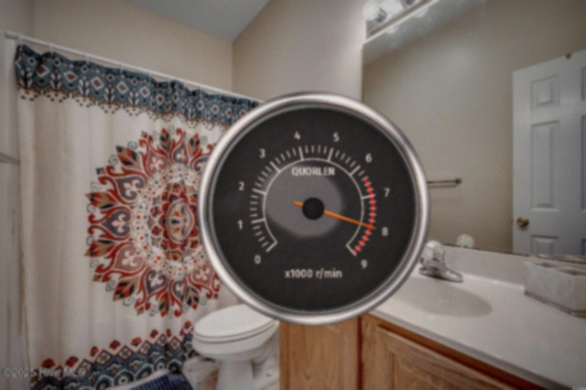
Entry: 8000 rpm
